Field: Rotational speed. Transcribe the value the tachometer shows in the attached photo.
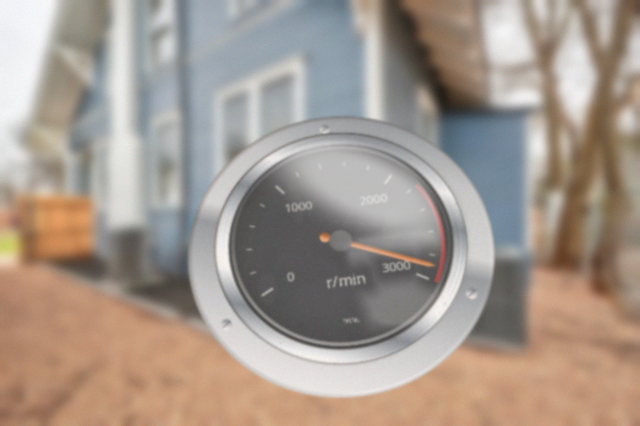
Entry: 2900 rpm
